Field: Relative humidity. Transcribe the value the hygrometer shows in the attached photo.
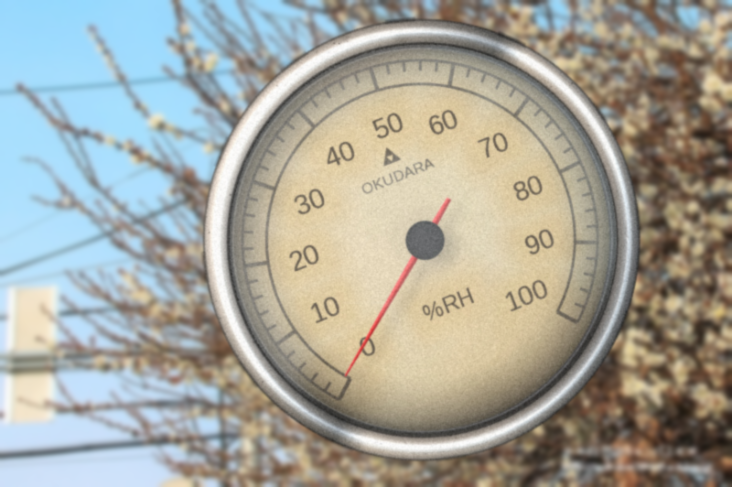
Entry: 1 %
